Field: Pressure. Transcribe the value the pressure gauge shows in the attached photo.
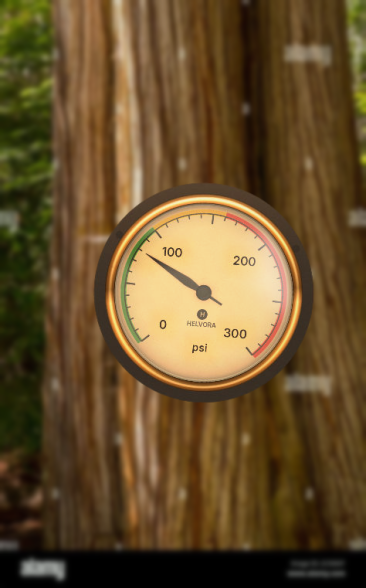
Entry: 80 psi
